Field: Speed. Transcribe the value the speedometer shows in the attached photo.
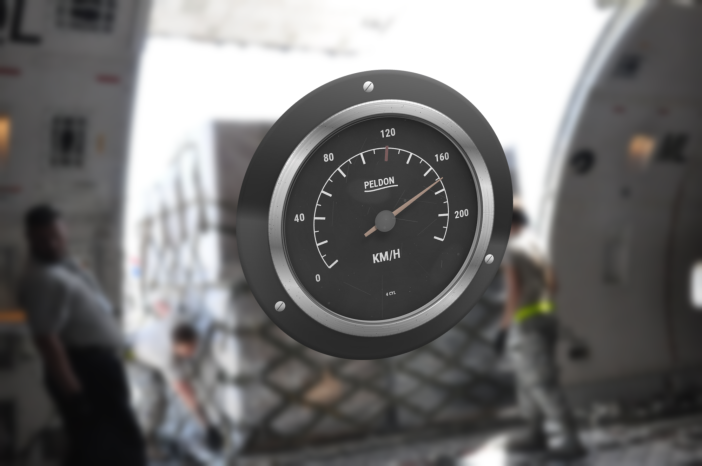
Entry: 170 km/h
